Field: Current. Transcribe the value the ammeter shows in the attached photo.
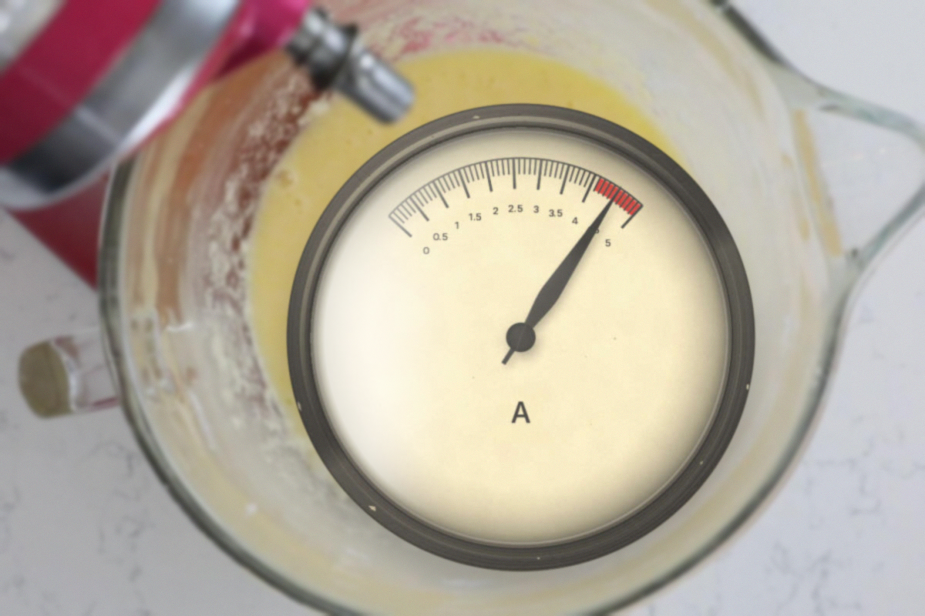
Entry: 4.5 A
